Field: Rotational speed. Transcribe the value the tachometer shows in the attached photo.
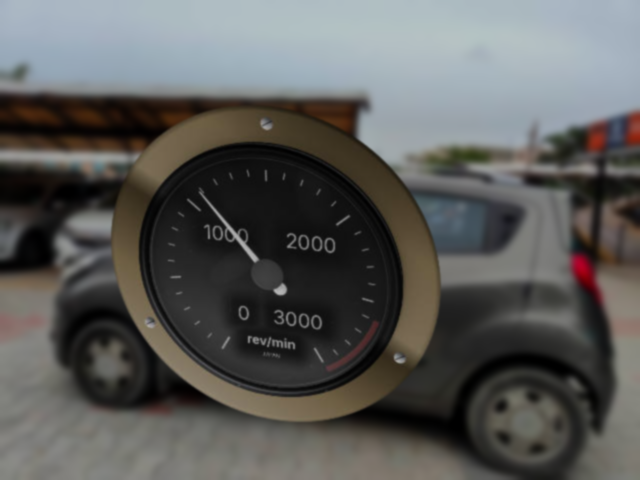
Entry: 1100 rpm
